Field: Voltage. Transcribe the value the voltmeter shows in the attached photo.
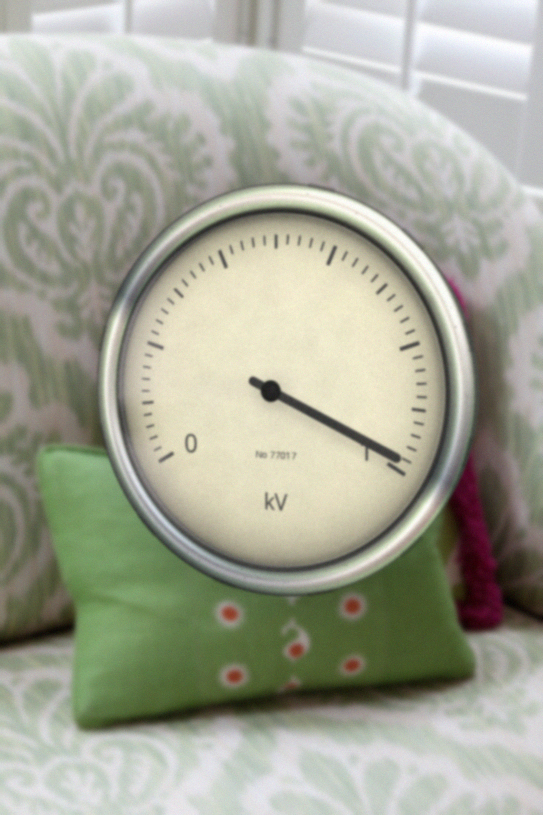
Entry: 0.98 kV
